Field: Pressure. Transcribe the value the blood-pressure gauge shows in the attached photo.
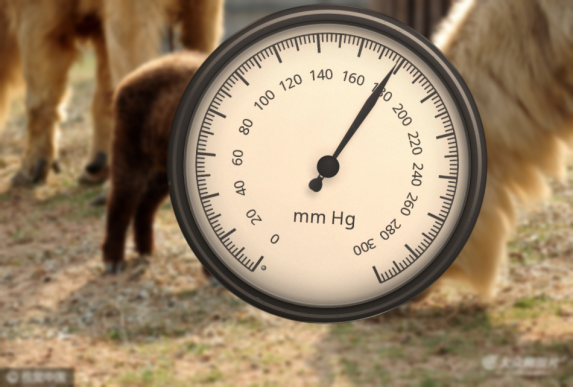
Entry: 178 mmHg
